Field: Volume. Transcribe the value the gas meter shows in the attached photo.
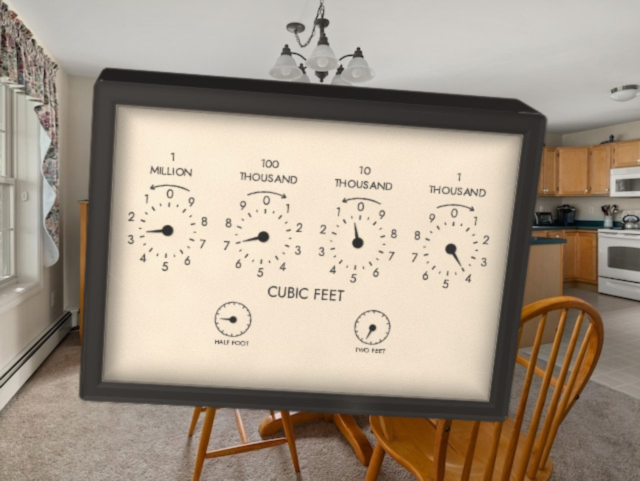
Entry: 270400 ft³
